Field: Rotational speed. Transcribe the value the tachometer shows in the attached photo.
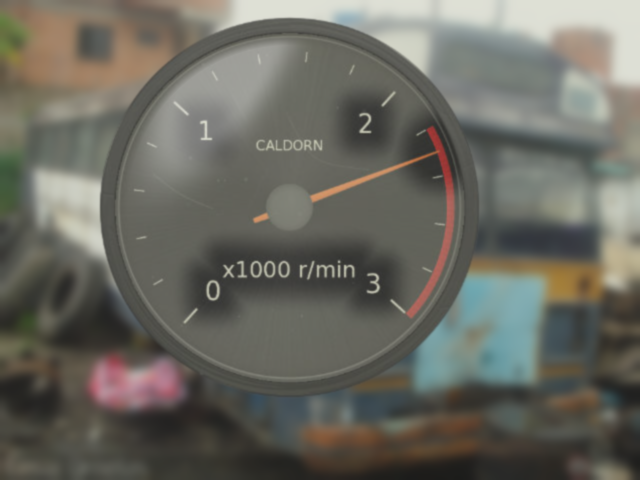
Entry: 2300 rpm
